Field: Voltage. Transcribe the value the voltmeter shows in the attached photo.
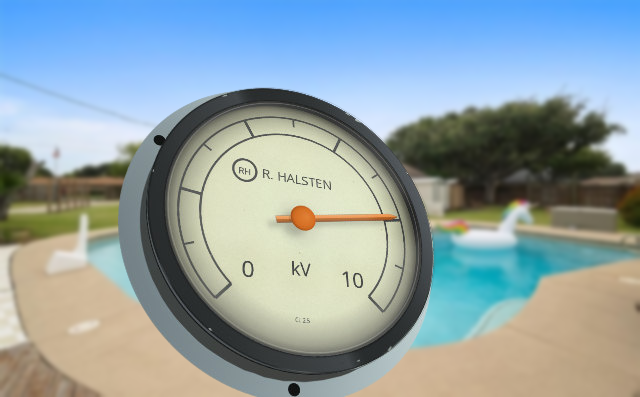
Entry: 8 kV
